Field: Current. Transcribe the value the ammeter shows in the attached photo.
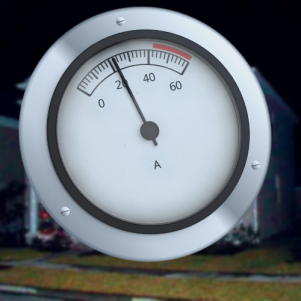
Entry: 22 A
